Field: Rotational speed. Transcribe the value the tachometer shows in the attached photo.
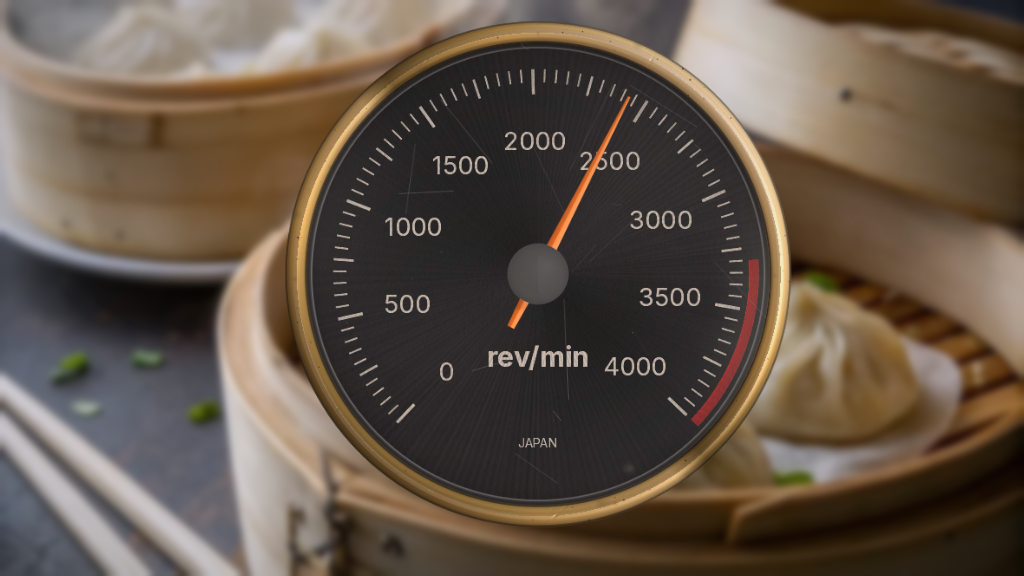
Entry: 2425 rpm
